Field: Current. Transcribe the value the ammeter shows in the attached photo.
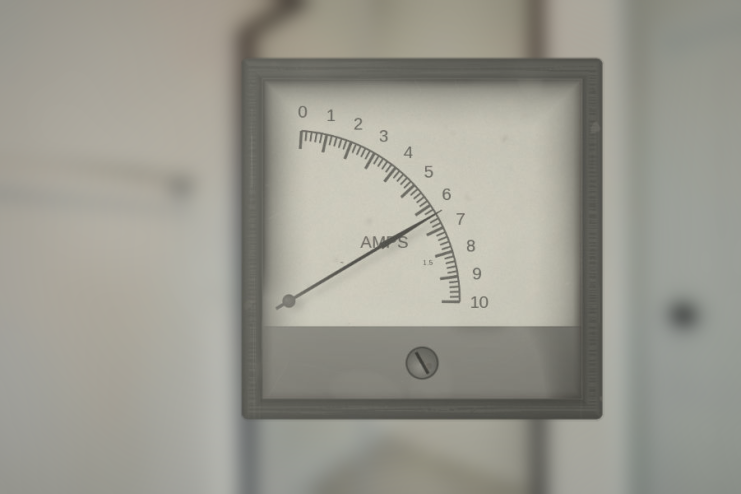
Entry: 6.4 A
